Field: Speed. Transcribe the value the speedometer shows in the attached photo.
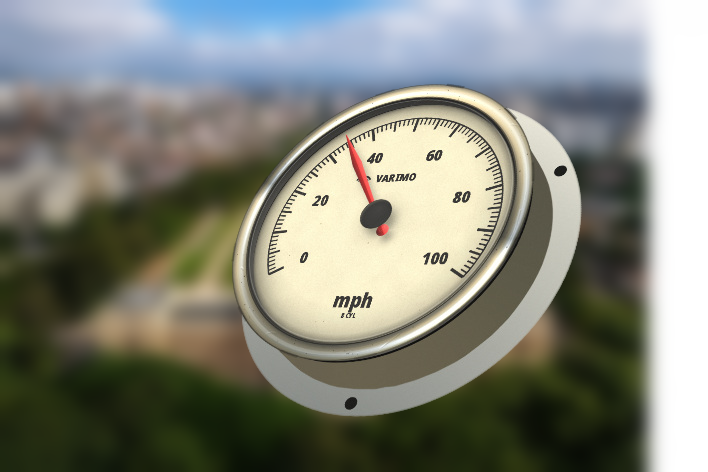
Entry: 35 mph
